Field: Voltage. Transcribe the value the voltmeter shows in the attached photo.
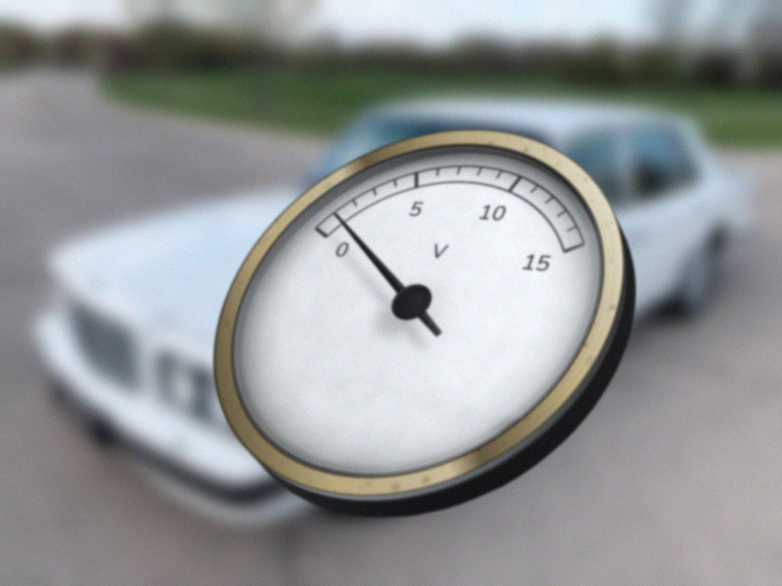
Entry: 1 V
